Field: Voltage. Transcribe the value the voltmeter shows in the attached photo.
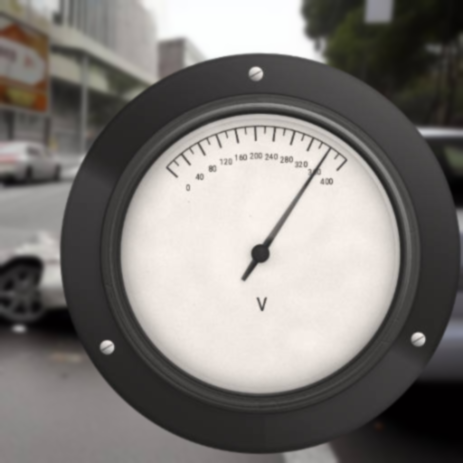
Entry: 360 V
